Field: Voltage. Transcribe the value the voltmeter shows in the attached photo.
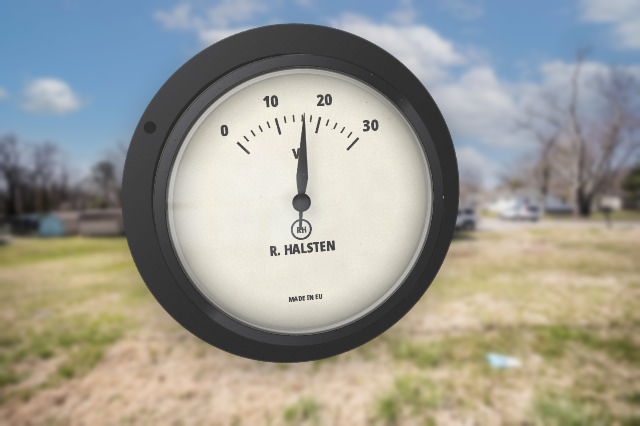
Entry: 16 V
